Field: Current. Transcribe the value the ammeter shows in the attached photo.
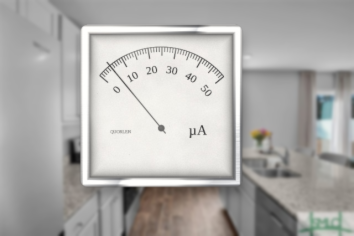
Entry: 5 µA
